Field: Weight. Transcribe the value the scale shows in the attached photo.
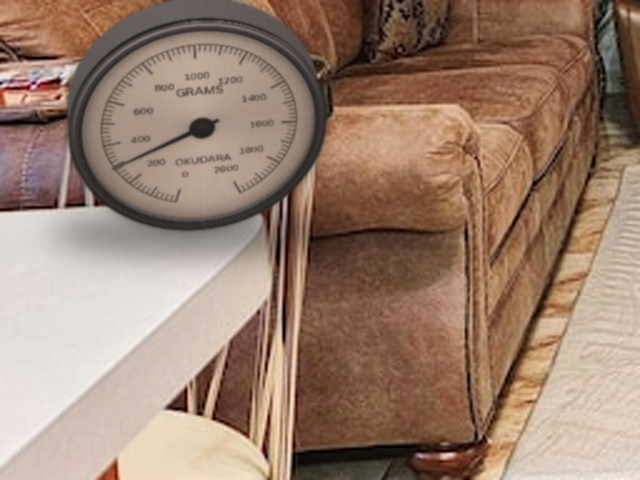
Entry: 300 g
